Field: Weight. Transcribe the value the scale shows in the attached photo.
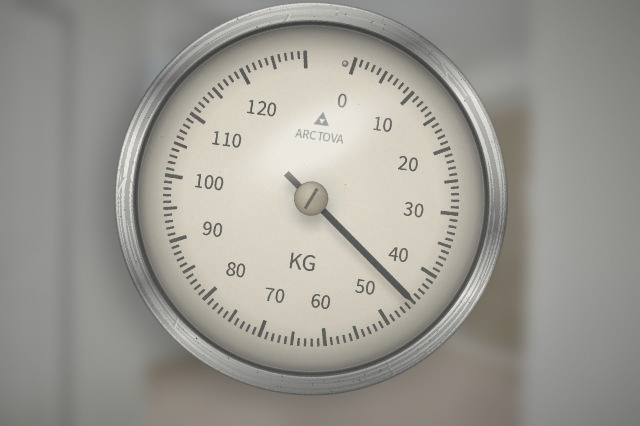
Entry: 45 kg
